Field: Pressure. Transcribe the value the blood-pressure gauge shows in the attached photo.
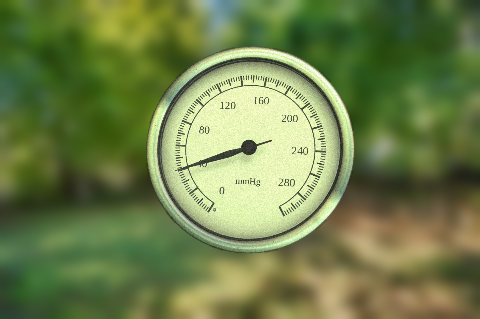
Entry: 40 mmHg
